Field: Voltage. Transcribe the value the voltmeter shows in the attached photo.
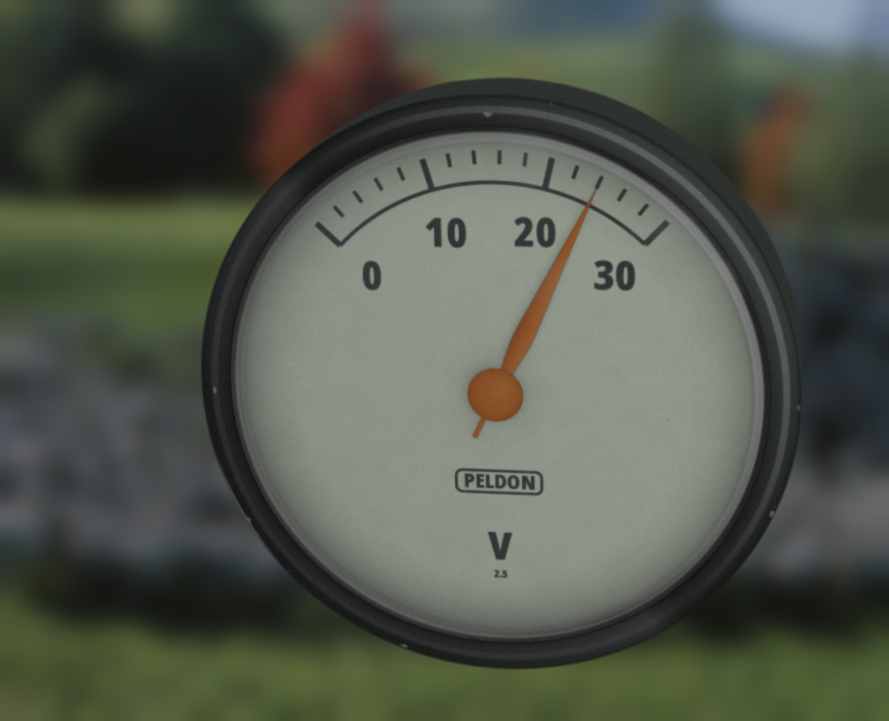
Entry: 24 V
